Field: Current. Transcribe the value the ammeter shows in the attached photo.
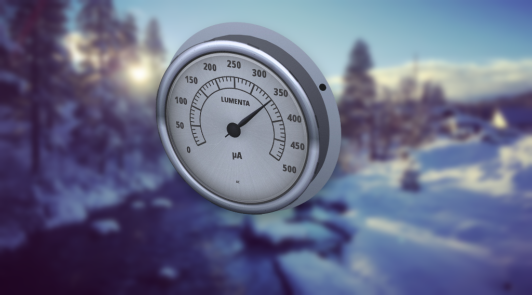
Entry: 350 µA
